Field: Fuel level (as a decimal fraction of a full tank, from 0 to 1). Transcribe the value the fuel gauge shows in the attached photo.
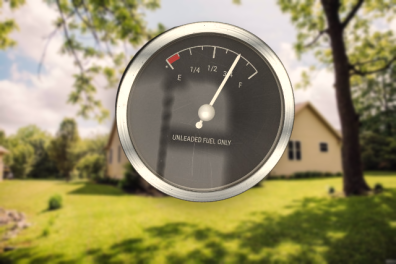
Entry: 0.75
